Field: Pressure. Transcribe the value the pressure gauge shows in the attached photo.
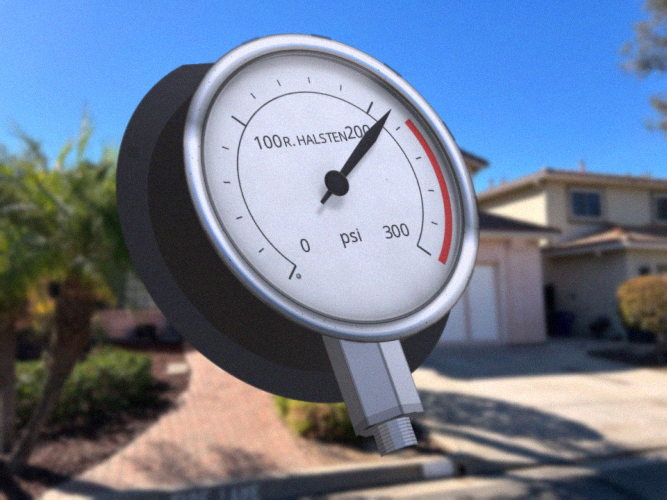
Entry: 210 psi
